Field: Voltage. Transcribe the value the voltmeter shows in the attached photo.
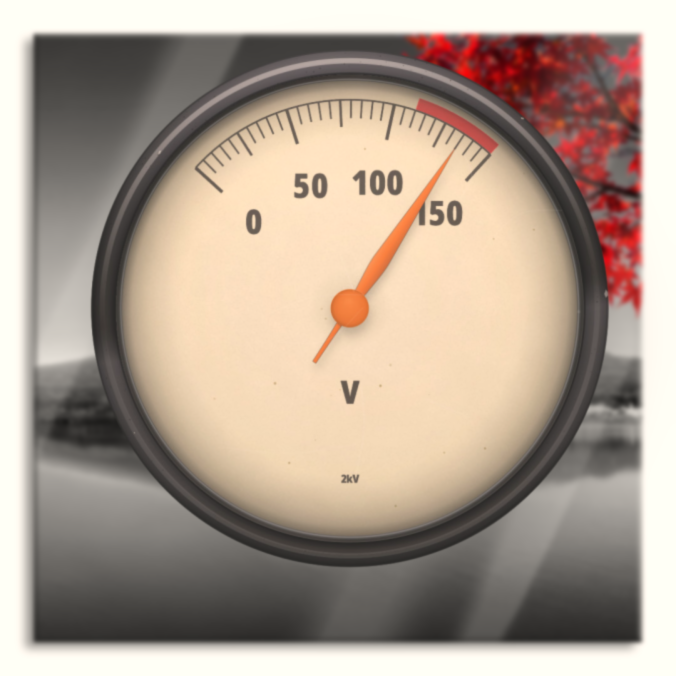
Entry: 135 V
